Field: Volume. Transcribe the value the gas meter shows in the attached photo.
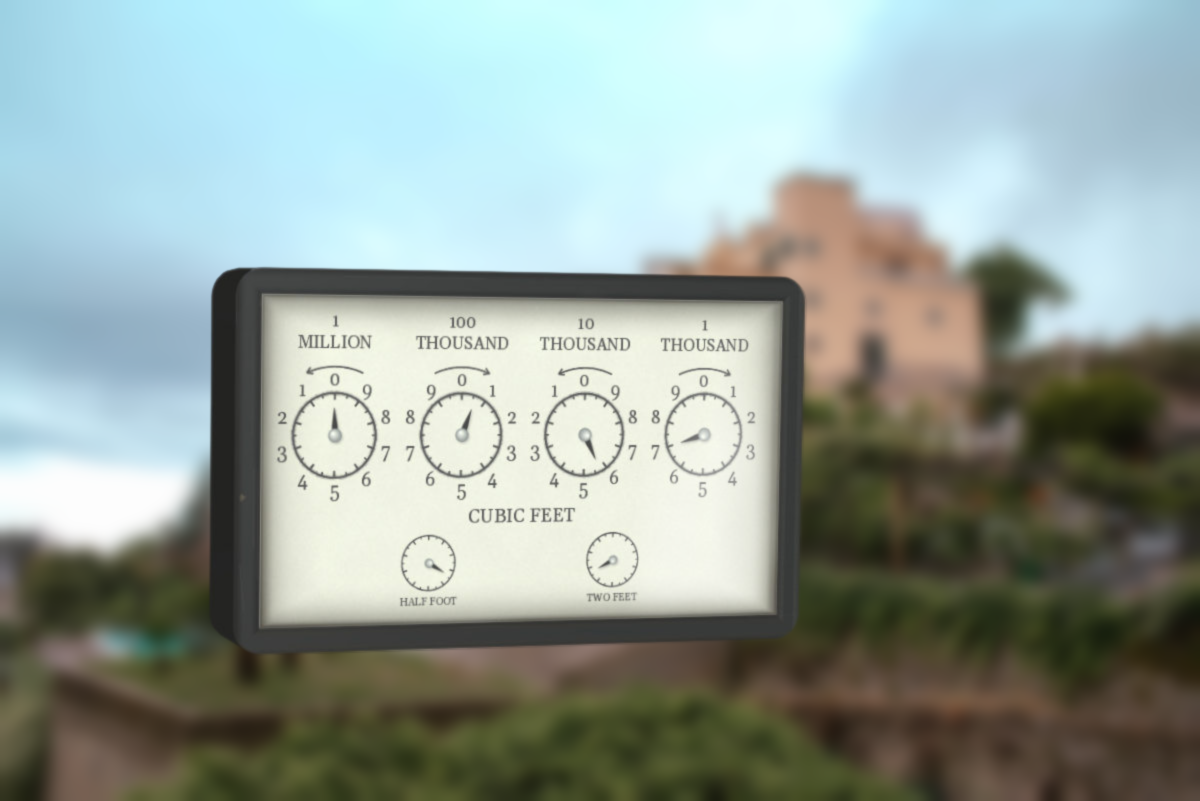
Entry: 5700 ft³
